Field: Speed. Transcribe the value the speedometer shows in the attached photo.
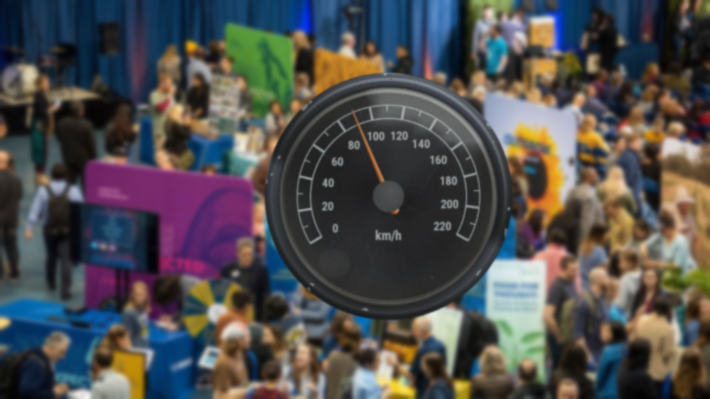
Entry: 90 km/h
